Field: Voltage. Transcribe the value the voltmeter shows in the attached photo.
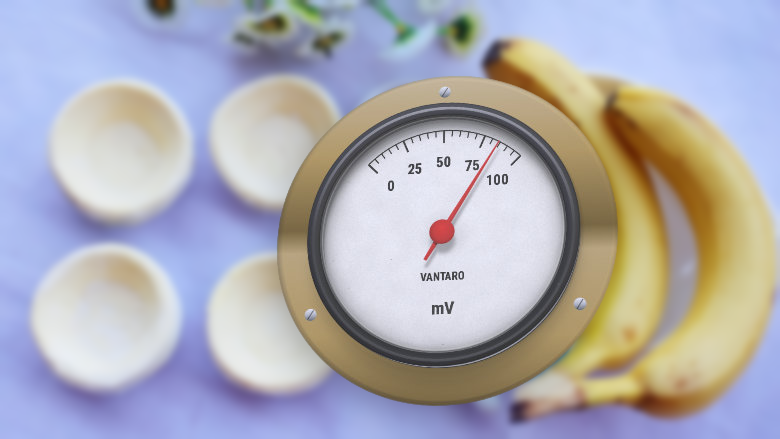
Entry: 85 mV
